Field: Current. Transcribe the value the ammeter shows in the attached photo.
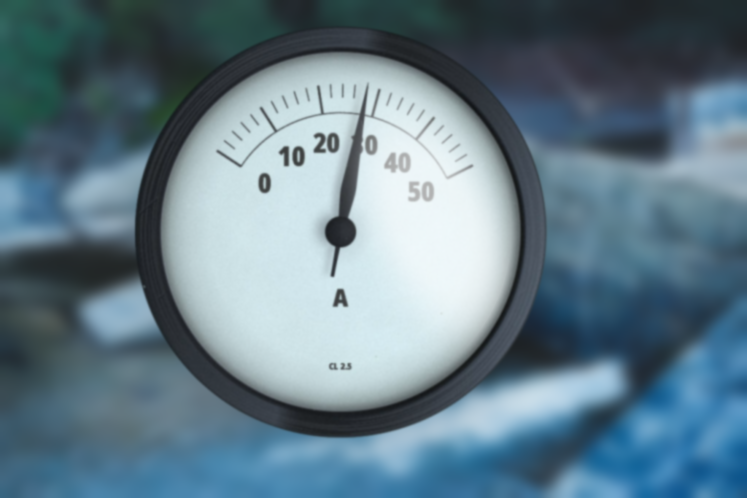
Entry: 28 A
